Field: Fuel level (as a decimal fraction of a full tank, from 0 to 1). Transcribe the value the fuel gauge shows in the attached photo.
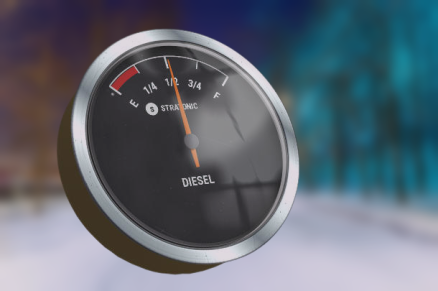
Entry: 0.5
